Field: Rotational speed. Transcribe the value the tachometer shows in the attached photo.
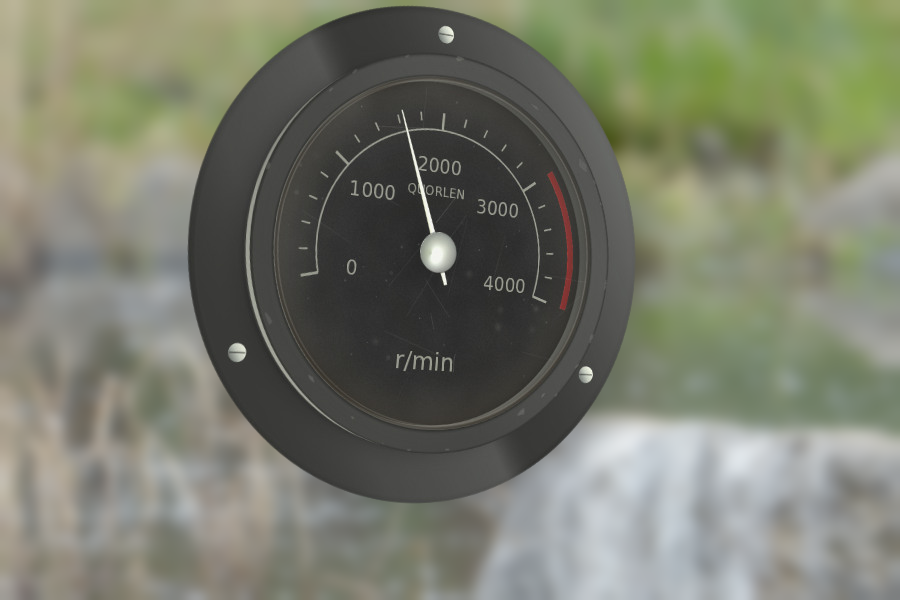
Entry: 1600 rpm
